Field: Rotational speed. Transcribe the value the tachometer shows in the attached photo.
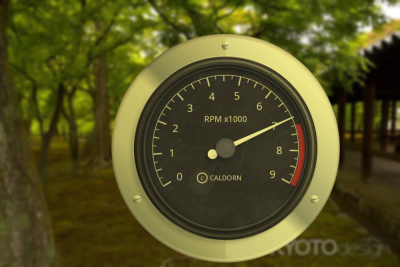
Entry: 7000 rpm
